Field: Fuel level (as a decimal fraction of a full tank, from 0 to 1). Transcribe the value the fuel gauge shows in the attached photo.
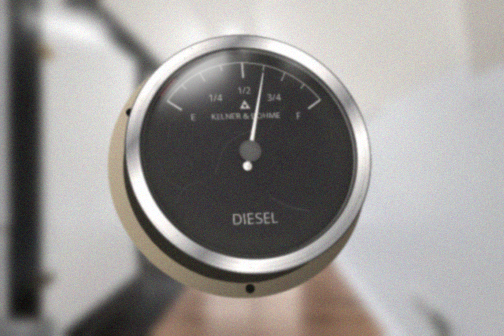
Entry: 0.625
